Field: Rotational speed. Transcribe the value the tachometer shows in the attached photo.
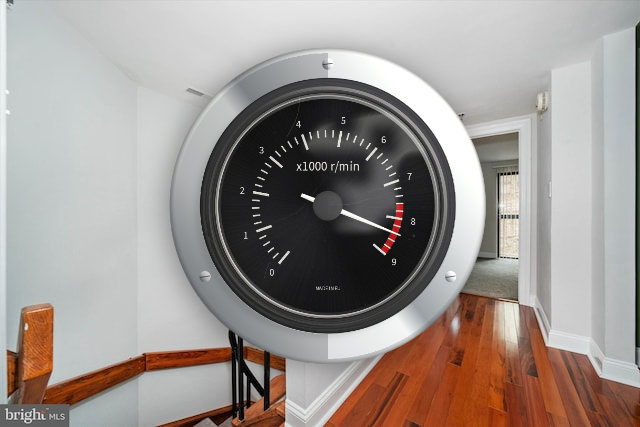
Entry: 8400 rpm
